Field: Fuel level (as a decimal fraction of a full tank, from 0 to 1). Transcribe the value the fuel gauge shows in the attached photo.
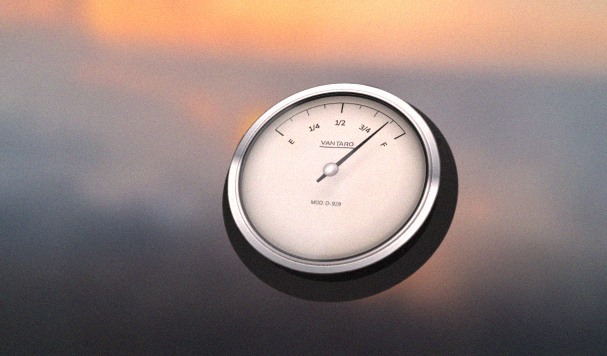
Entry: 0.875
